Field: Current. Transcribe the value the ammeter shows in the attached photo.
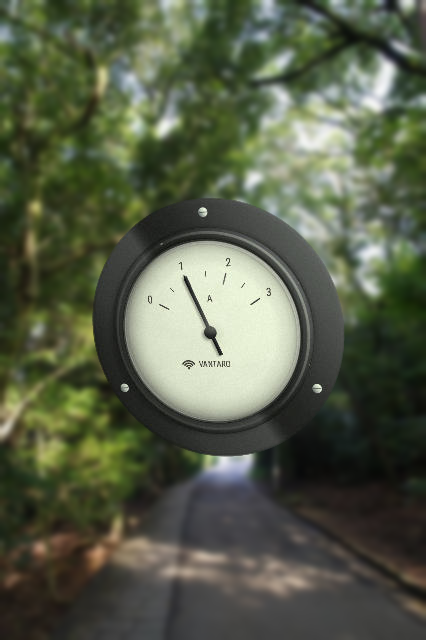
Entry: 1 A
